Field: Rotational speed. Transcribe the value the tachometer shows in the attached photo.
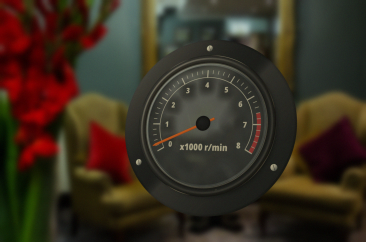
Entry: 200 rpm
